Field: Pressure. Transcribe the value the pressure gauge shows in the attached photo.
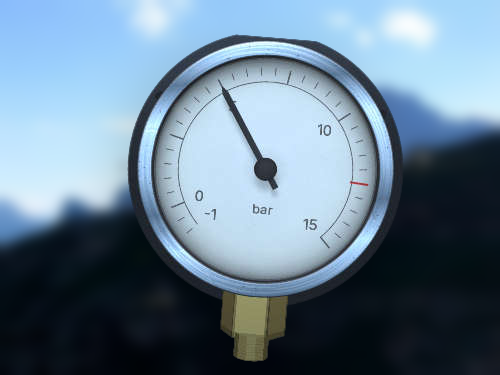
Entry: 5 bar
